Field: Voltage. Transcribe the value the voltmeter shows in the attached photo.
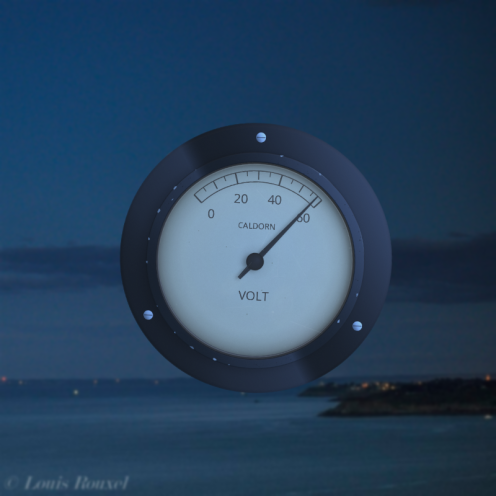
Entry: 57.5 V
